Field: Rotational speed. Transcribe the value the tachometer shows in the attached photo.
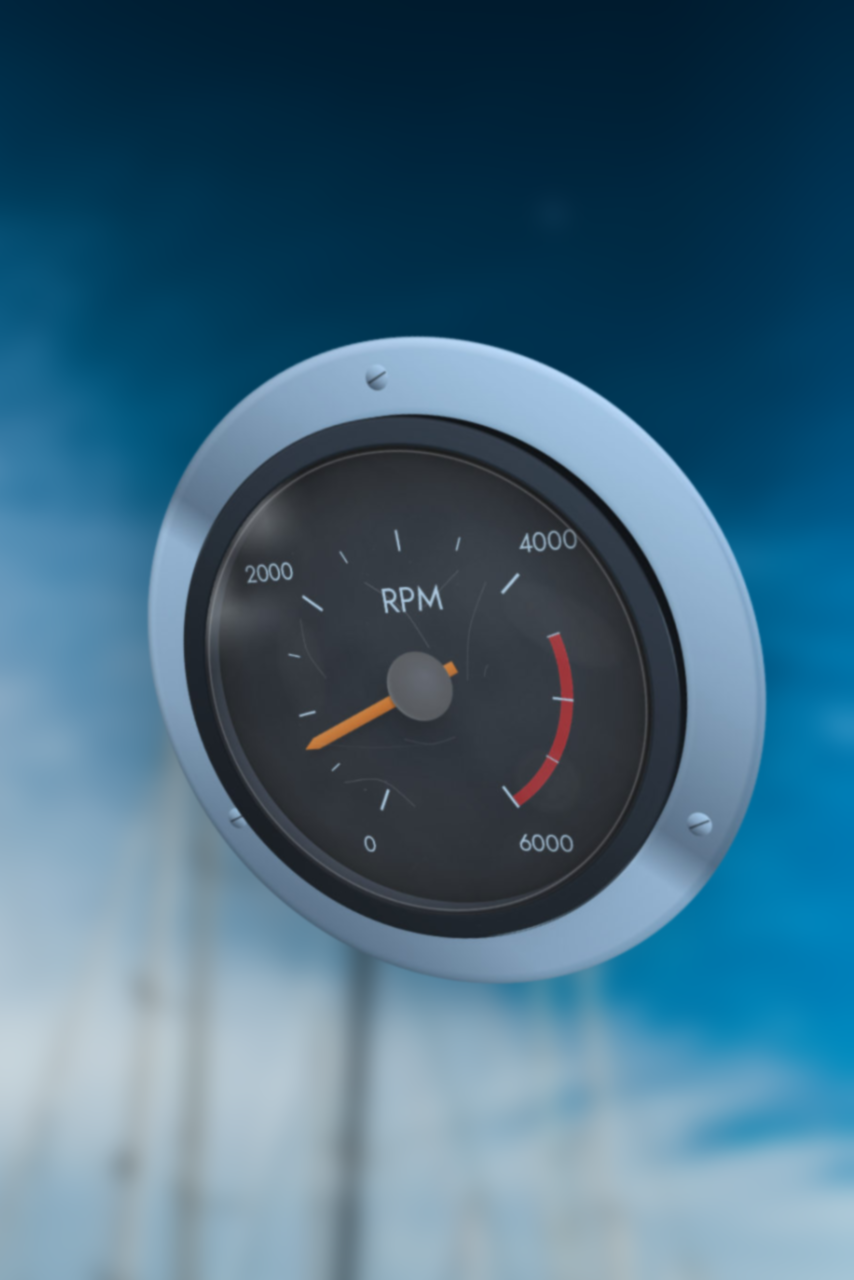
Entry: 750 rpm
